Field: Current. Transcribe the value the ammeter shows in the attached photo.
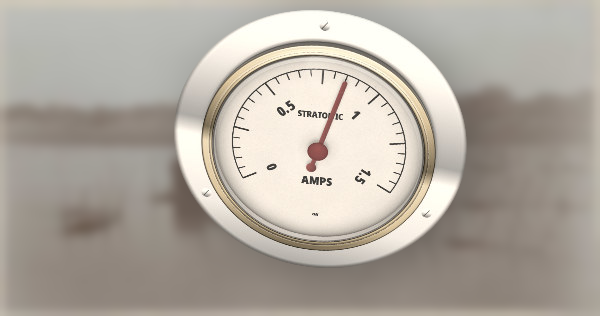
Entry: 0.85 A
